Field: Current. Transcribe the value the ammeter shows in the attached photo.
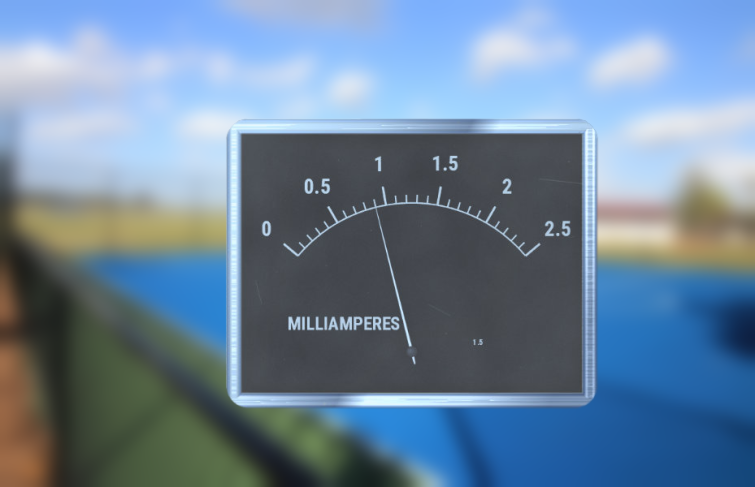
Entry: 0.9 mA
